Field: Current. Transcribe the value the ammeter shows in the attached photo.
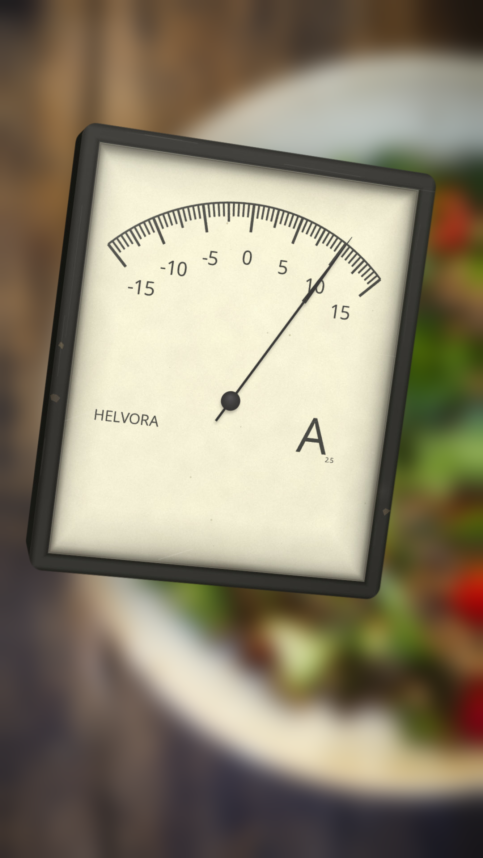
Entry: 10 A
